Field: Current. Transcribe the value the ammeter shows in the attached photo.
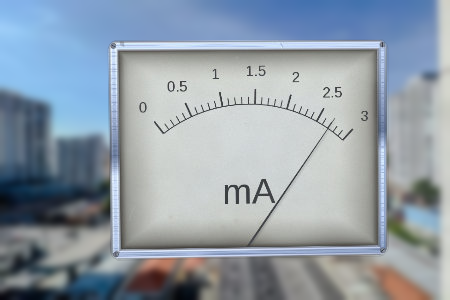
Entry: 2.7 mA
